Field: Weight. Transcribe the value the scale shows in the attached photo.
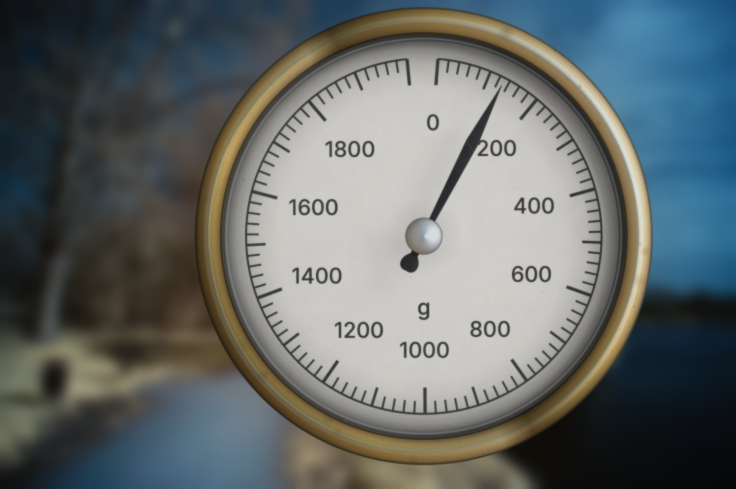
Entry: 130 g
